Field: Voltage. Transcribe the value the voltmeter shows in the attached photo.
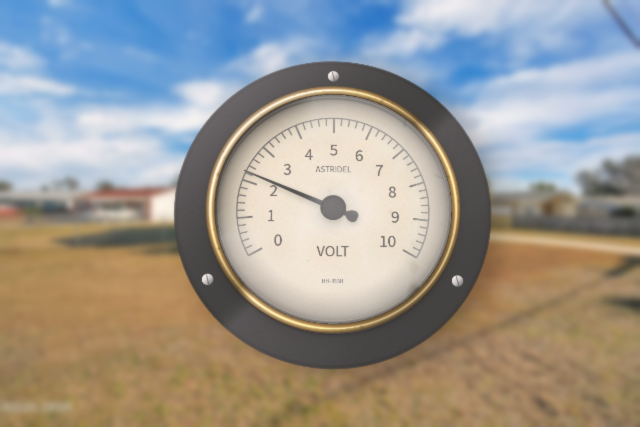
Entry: 2.2 V
